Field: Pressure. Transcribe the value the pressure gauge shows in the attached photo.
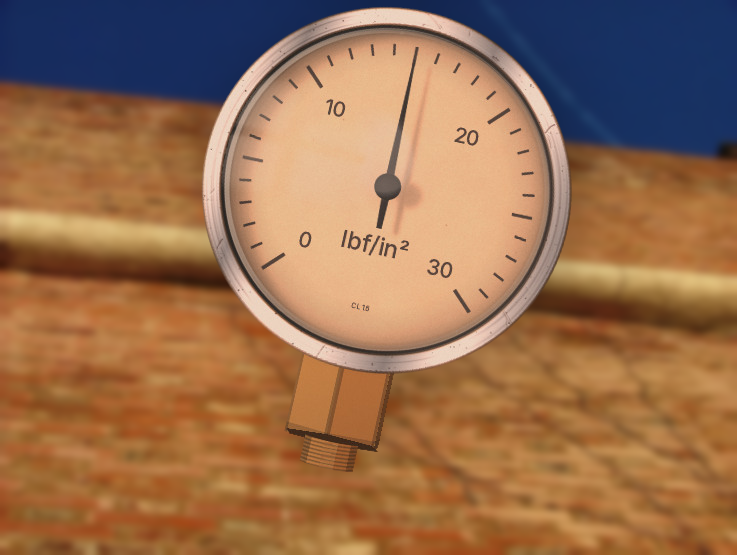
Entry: 15 psi
